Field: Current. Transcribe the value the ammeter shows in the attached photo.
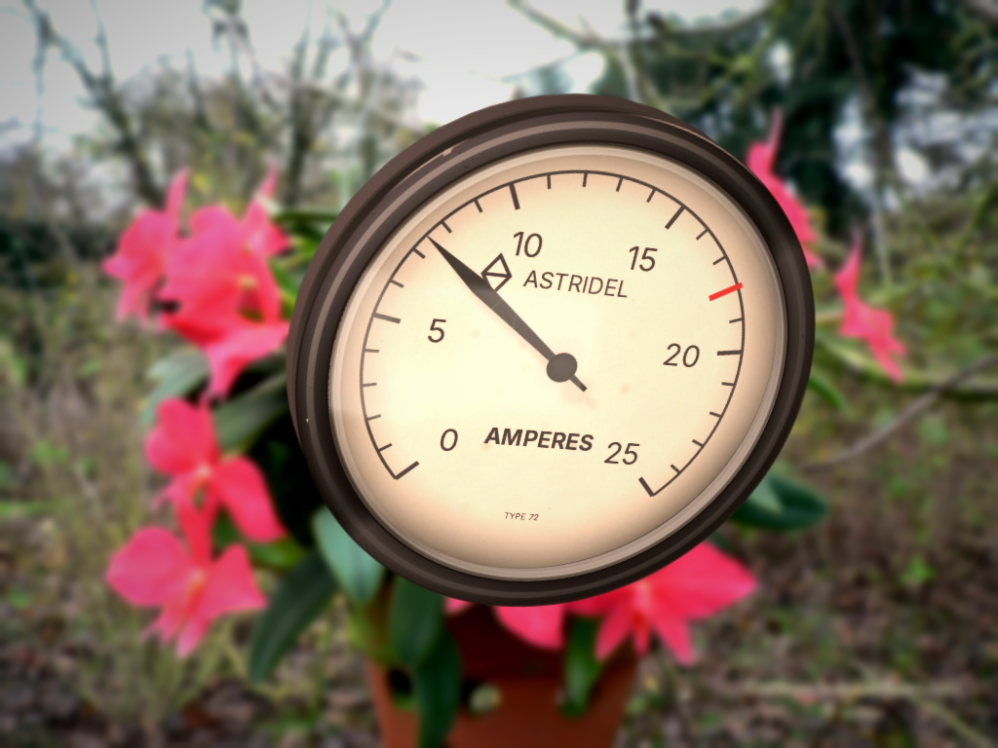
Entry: 7.5 A
